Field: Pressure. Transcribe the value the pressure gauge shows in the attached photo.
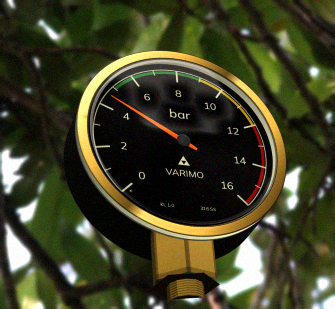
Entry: 4.5 bar
